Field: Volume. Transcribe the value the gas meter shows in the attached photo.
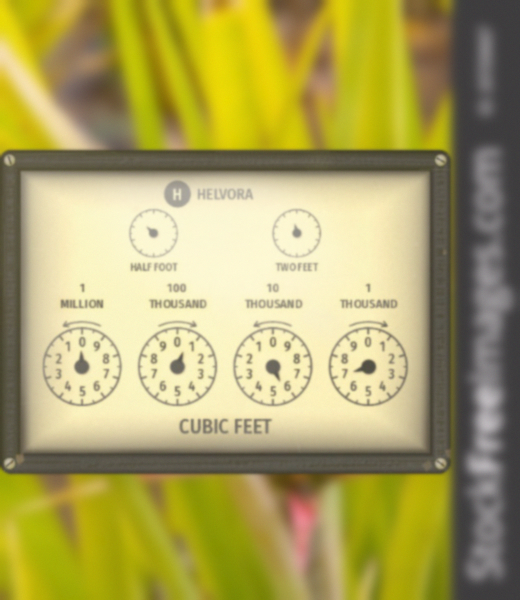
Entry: 5700 ft³
